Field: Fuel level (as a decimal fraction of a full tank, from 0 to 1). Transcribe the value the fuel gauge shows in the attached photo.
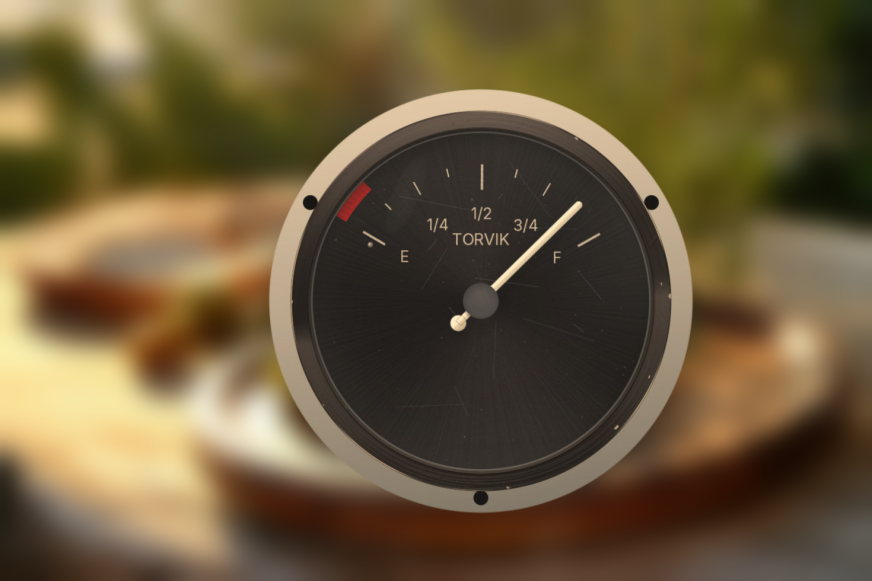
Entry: 0.875
